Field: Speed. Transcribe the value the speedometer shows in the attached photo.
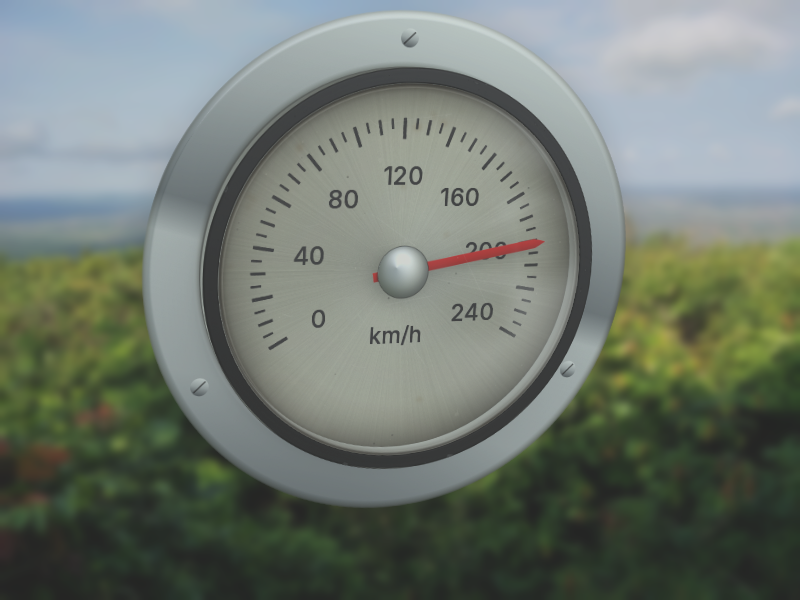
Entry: 200 km/h
